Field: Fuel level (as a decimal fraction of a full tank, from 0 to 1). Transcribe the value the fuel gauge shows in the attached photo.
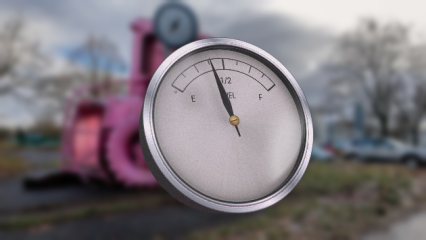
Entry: 0.375
